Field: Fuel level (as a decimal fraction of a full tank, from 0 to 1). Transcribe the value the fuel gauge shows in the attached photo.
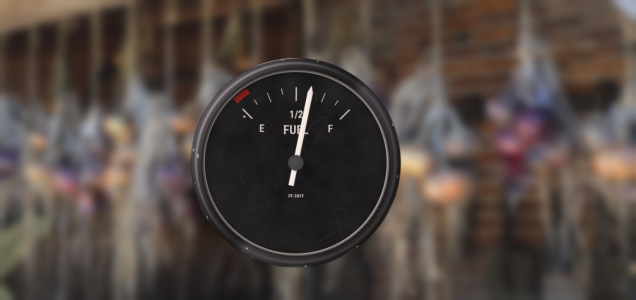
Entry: 0.625
